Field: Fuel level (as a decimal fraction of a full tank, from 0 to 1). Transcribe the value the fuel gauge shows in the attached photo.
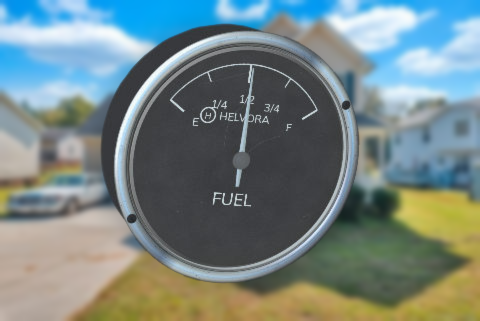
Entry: 0.5
